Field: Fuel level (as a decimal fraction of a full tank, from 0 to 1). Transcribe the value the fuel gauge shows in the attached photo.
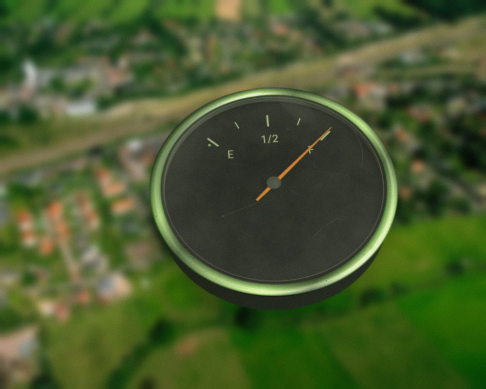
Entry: 1
